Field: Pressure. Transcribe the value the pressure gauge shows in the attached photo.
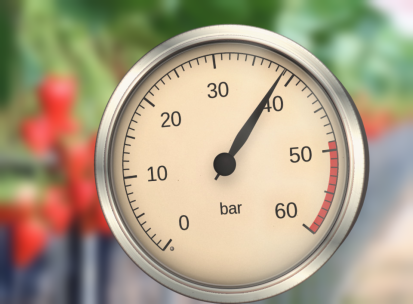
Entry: 39 bar
